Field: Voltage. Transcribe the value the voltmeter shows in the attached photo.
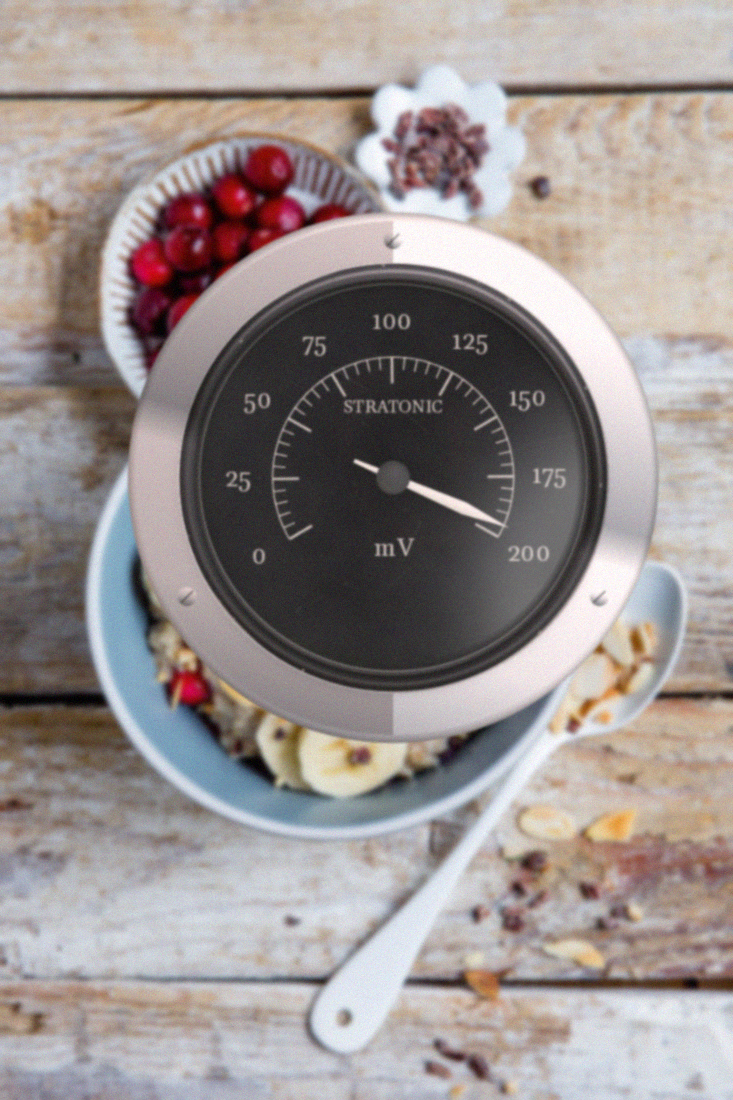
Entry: 195 mV
